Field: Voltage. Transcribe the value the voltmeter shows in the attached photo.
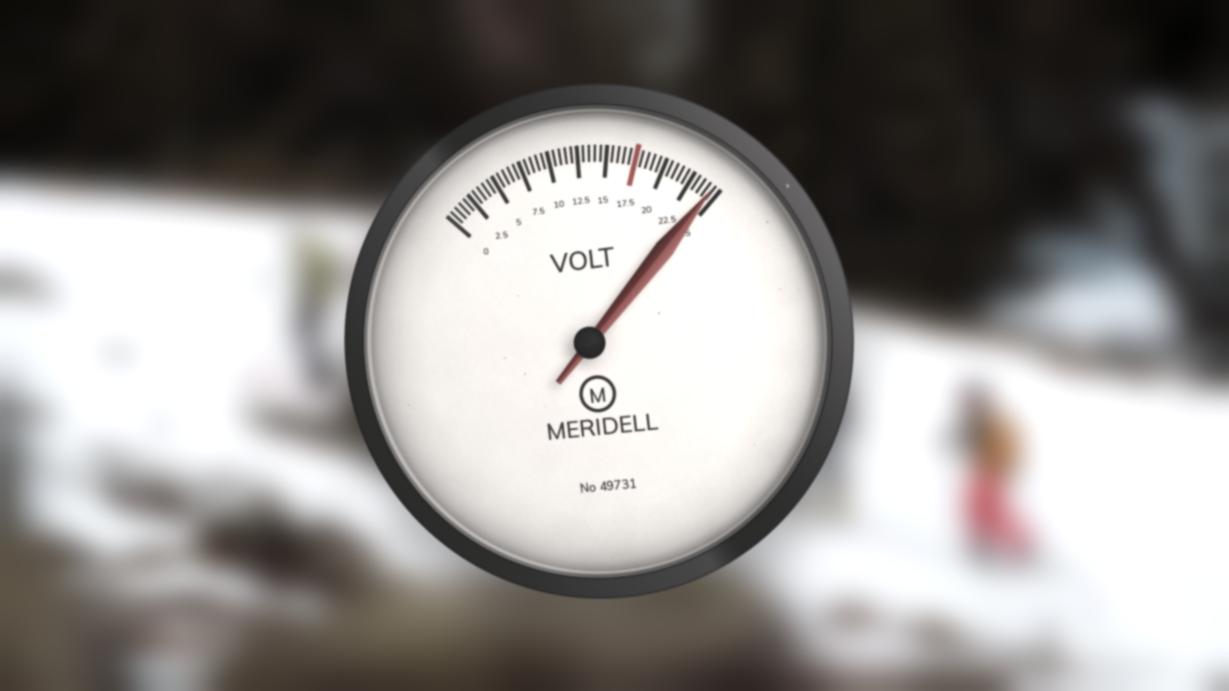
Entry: 24.5 V
